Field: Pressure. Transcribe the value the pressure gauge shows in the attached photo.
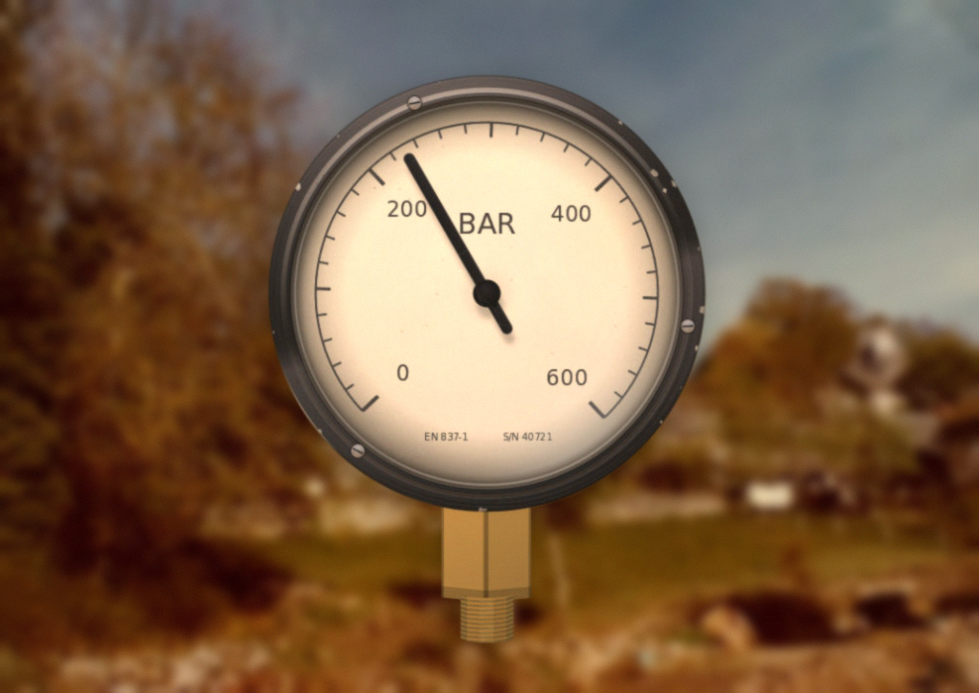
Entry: 230 bar
